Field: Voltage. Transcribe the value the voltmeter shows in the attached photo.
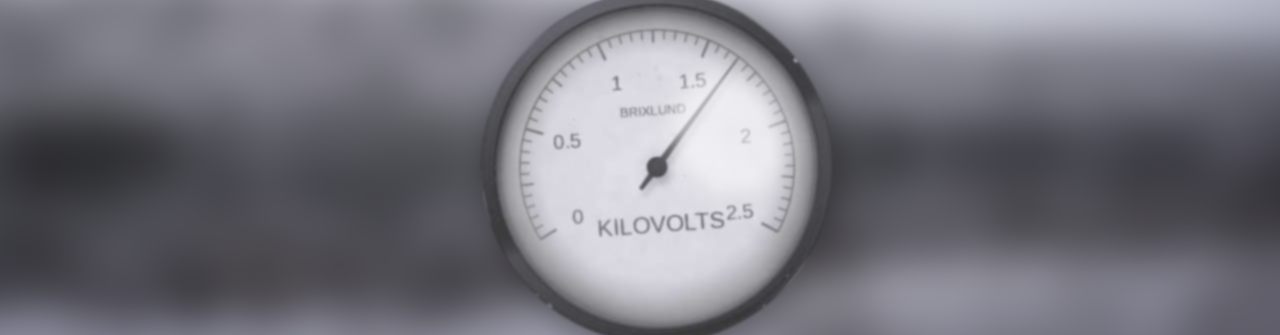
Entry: 1.65 kV
